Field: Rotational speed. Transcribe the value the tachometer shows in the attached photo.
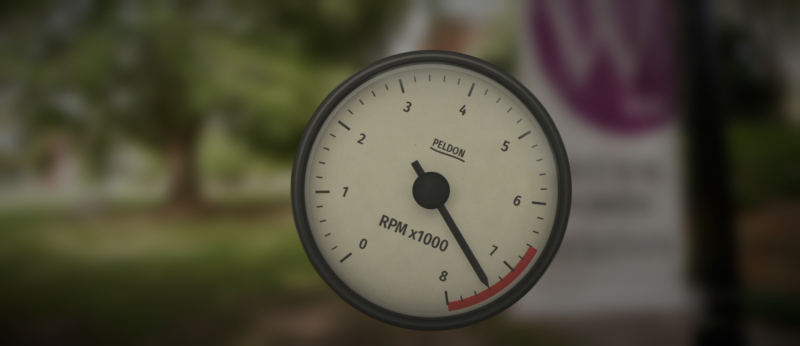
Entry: 7400 rpm
